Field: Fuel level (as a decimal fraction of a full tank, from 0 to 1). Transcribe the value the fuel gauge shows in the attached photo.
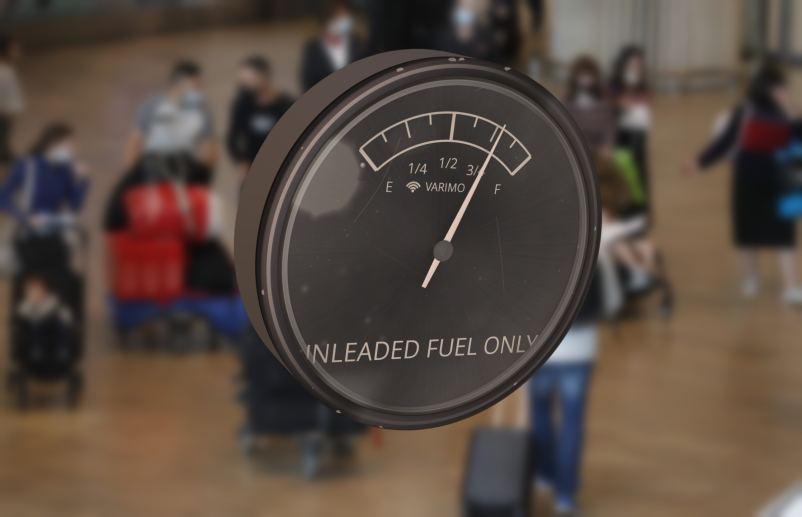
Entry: 0.75
